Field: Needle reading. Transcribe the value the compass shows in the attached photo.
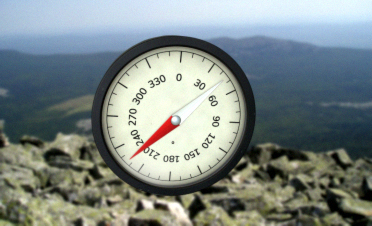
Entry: 225 °
